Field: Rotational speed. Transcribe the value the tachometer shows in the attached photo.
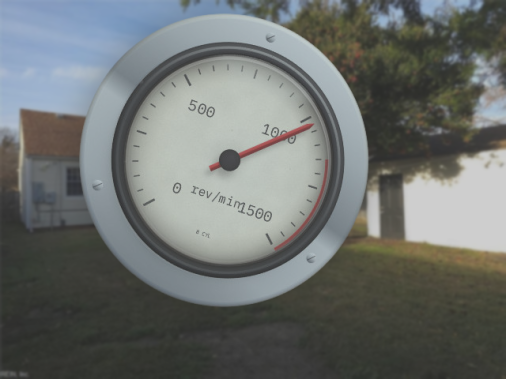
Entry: 1025 rpm
